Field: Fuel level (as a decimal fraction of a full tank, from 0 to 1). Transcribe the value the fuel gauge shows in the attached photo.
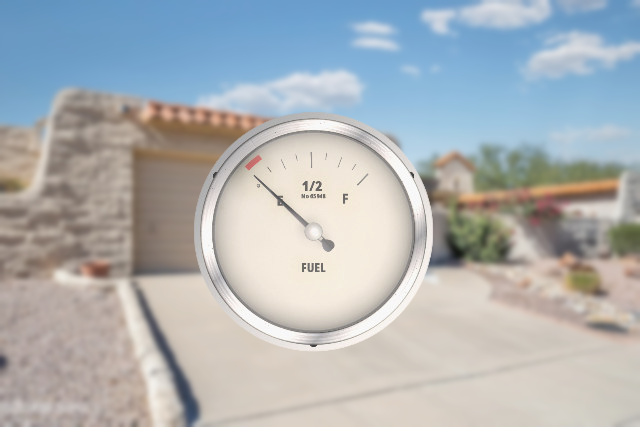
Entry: 0
